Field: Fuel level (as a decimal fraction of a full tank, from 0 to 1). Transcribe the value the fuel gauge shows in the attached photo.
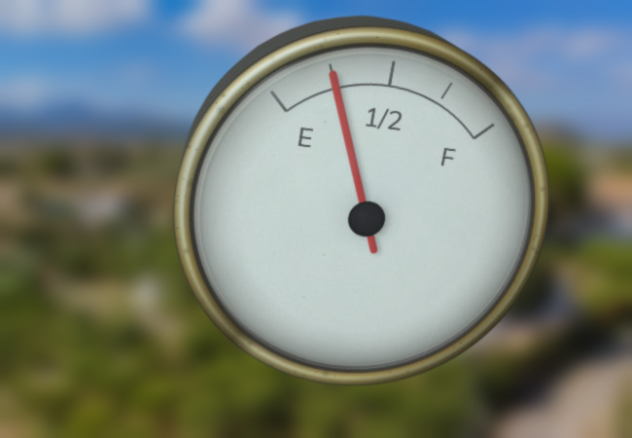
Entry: 0.25
